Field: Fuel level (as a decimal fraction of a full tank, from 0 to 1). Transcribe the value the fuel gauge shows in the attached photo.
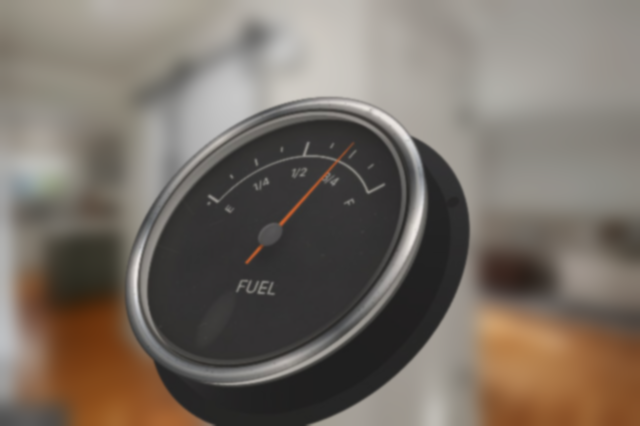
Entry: 0.75
